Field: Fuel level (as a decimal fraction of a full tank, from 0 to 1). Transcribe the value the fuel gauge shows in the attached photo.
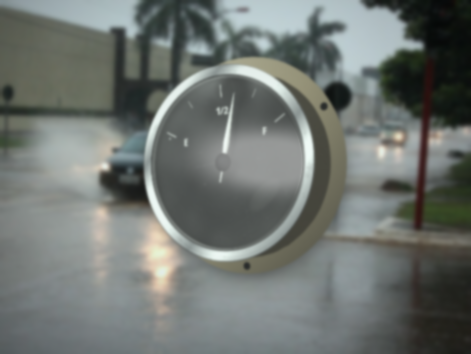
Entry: 0.625
